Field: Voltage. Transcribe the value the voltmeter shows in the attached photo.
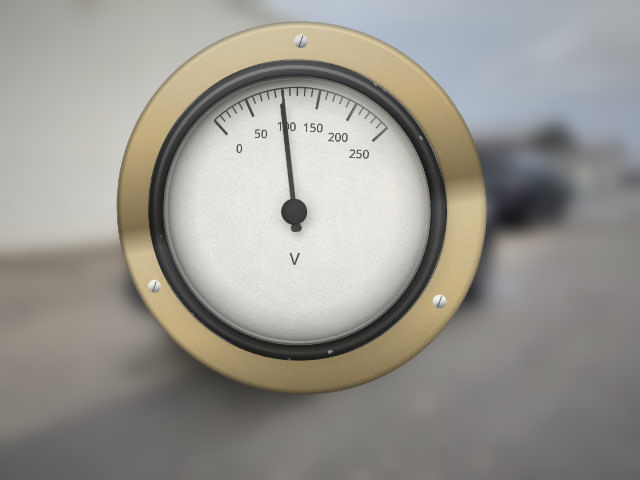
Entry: 100 V
